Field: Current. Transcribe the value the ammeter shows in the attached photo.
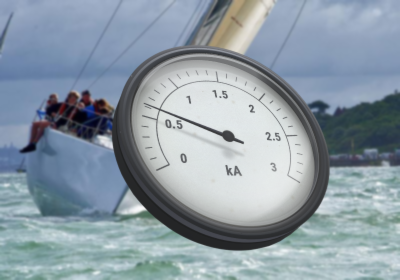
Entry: 0.6 kA
